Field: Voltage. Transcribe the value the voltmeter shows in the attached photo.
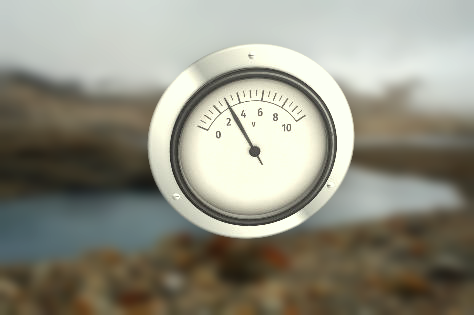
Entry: 3 V
